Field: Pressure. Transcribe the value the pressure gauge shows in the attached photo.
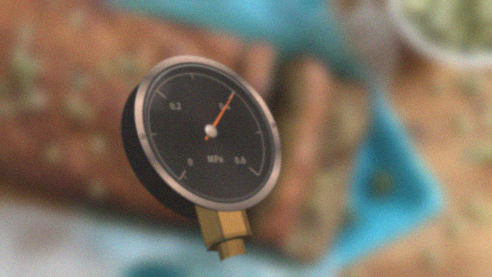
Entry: 0.4 MPa
